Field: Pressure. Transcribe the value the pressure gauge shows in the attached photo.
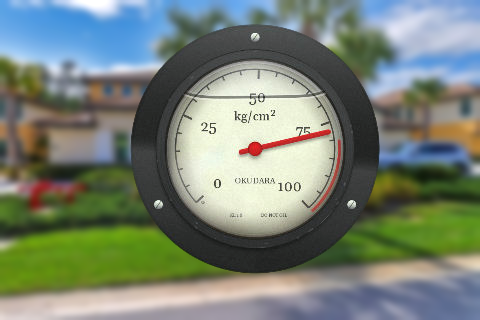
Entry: 77.5 kg/cm²
